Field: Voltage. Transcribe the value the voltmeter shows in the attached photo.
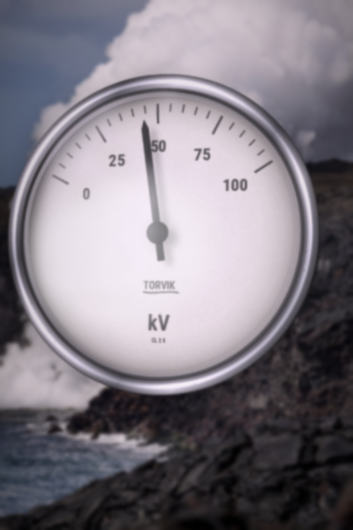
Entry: 45 kV
